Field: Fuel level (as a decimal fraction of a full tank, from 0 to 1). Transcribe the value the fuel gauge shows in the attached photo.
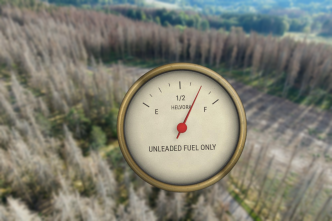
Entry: 0.75
